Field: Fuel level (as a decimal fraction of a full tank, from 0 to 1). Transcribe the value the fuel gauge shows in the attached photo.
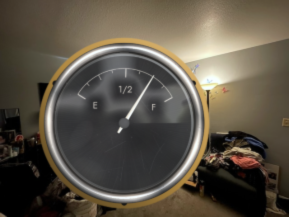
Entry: 0.75
